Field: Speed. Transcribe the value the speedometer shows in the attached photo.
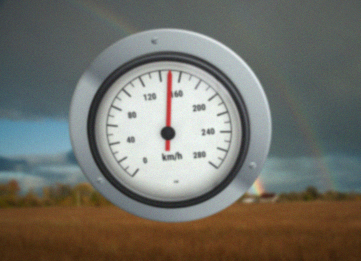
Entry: 150 km/h
